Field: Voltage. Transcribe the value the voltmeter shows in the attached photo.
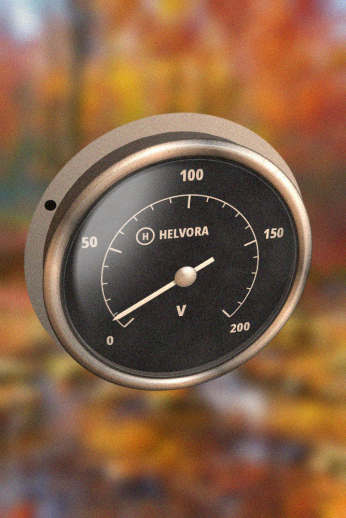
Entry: 10 V
